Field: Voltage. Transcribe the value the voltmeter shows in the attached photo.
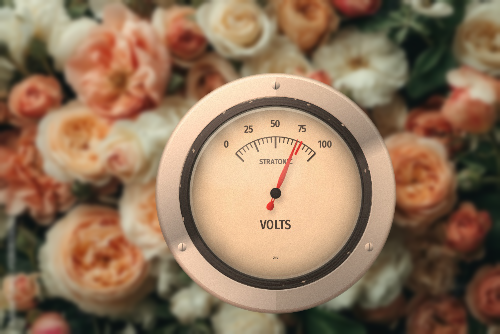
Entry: 75 V
